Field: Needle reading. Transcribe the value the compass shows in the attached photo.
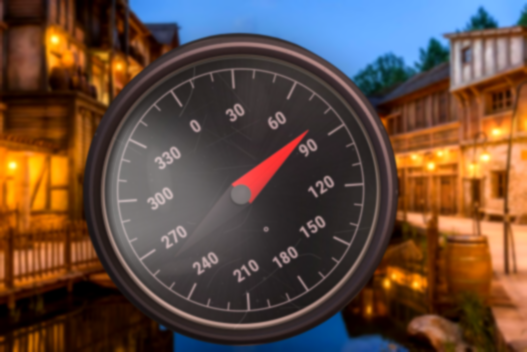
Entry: 80 °
